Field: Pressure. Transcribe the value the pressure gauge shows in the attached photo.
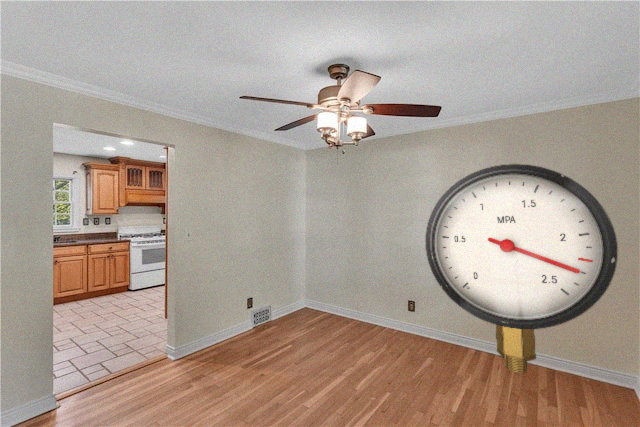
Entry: 2.3 MPa
